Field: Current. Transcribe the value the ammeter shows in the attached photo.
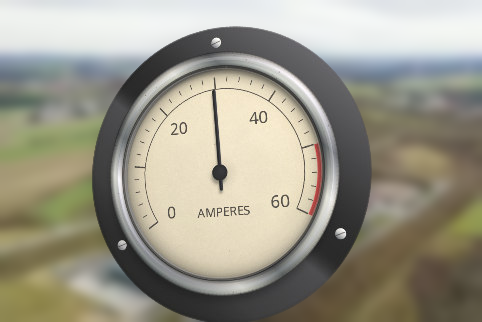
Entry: 30 A
